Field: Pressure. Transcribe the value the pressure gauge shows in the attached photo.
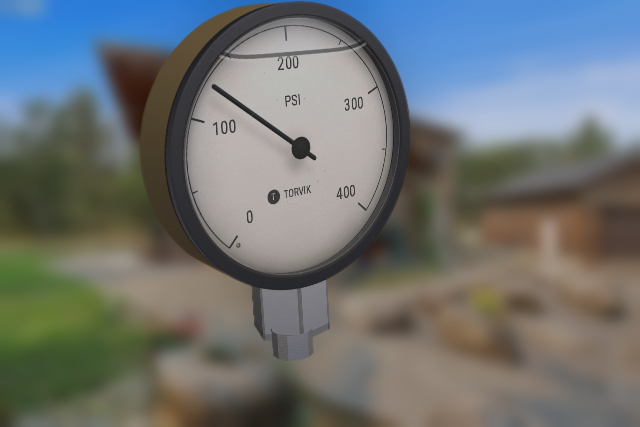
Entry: 125 psi
